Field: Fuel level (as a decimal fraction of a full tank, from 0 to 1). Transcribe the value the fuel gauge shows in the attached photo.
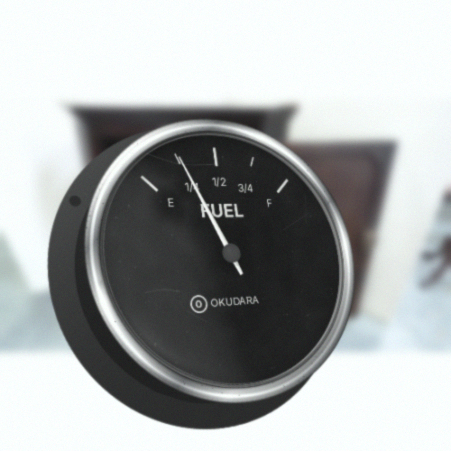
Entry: 0.25
